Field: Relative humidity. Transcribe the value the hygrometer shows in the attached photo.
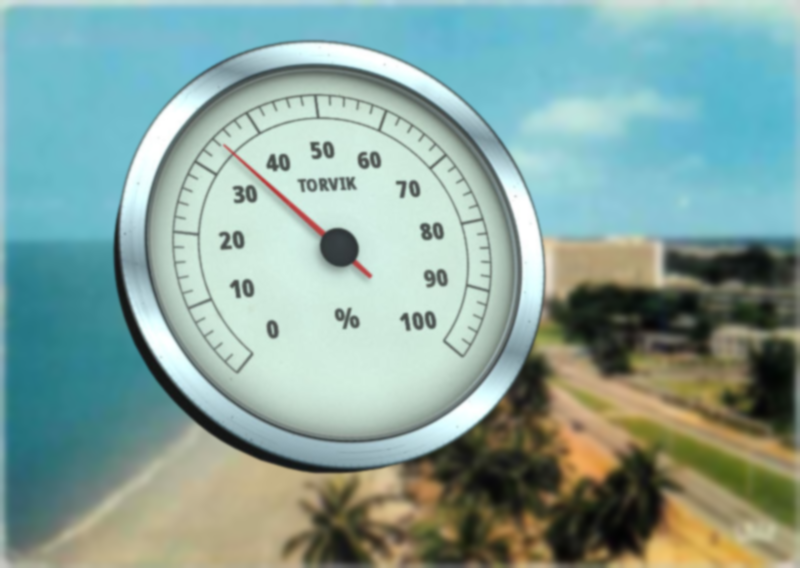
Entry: 34 %
